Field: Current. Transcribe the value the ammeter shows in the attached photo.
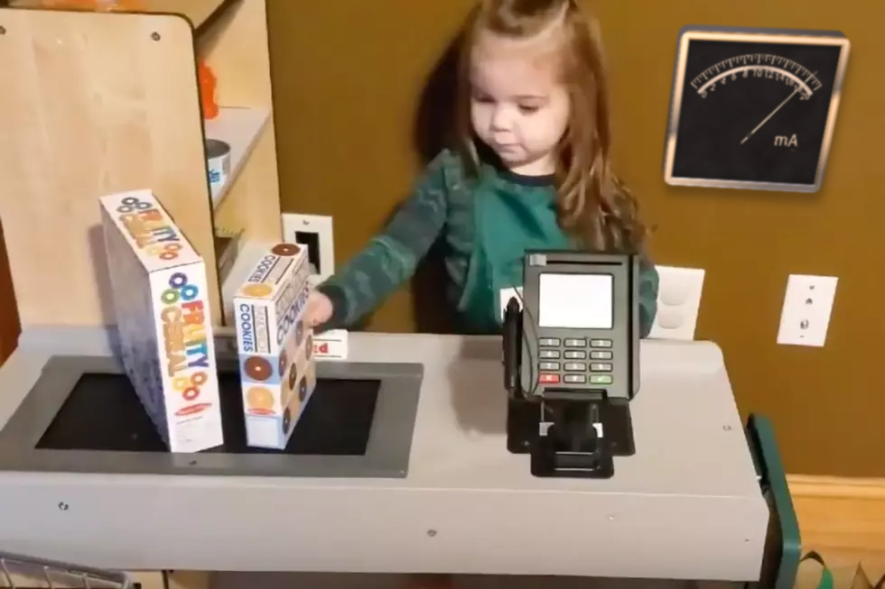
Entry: 18 mA
